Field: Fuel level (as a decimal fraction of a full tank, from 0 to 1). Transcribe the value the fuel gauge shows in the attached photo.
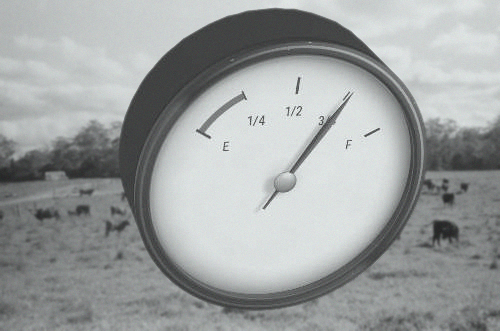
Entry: 0.75
